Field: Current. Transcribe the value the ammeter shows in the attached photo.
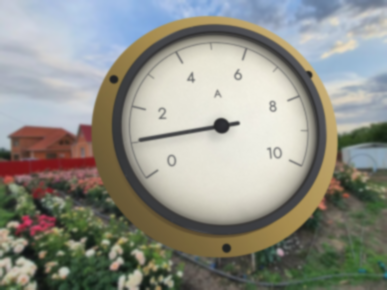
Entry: 1 A
